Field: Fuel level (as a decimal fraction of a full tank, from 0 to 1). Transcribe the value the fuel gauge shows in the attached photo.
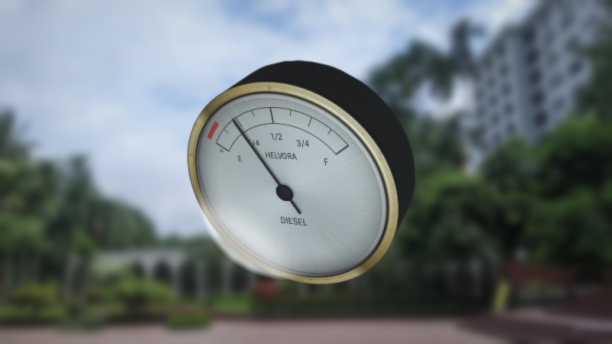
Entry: 0.25
